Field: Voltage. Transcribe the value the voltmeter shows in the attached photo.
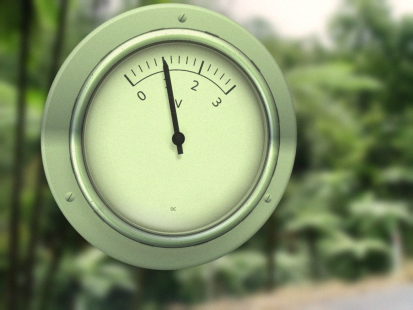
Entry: 1 V
